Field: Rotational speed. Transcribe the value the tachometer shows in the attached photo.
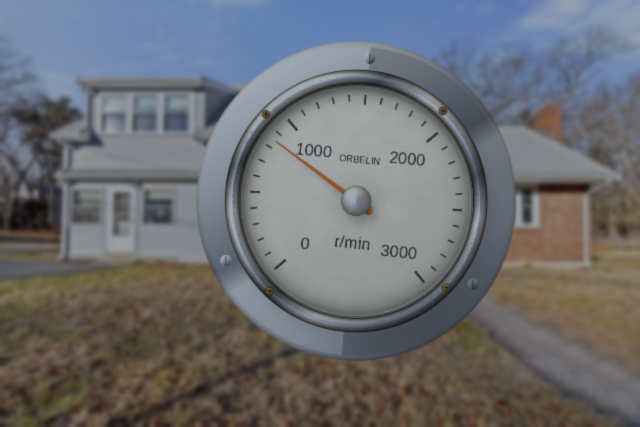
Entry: 850 rpm
